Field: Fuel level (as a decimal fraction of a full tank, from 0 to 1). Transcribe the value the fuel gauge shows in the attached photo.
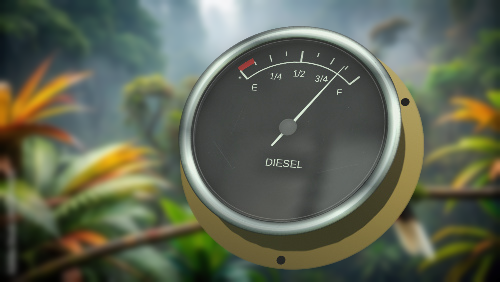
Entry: 0.875
